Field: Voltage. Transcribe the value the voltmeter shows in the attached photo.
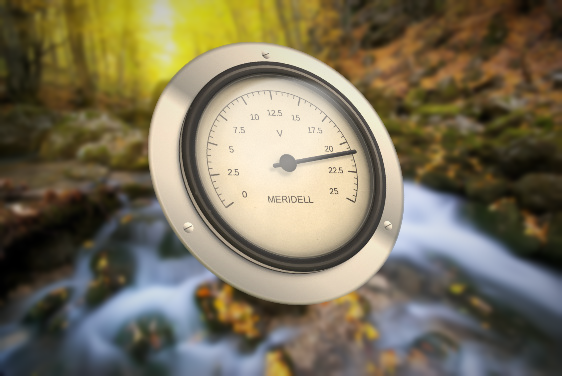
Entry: 21 V
